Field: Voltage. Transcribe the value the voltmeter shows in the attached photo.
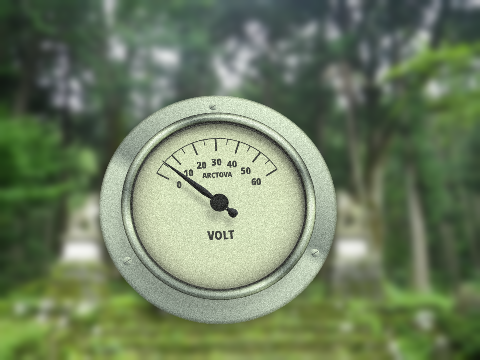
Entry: 5 V
